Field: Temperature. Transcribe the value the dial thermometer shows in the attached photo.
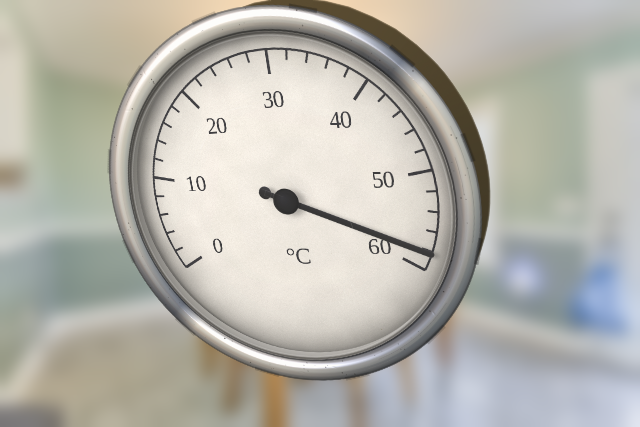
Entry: 58 °C
